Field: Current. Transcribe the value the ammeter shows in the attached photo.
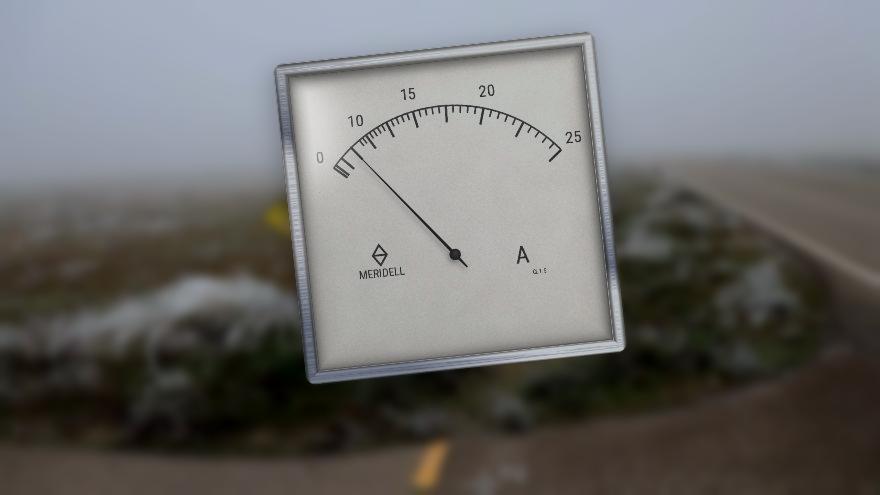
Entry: 7.5 A
